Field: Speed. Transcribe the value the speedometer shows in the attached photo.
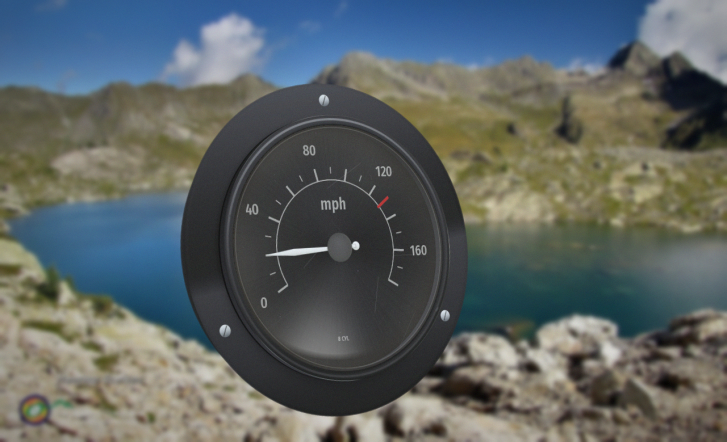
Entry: 20 mph
